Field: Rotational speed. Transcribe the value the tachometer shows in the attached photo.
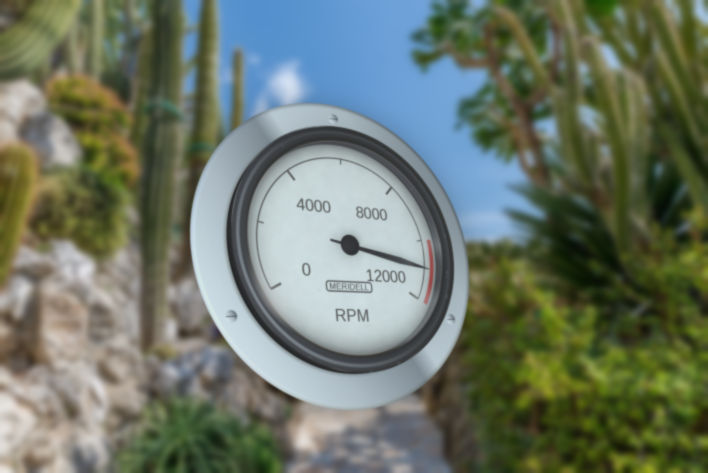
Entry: 11000 rpm
